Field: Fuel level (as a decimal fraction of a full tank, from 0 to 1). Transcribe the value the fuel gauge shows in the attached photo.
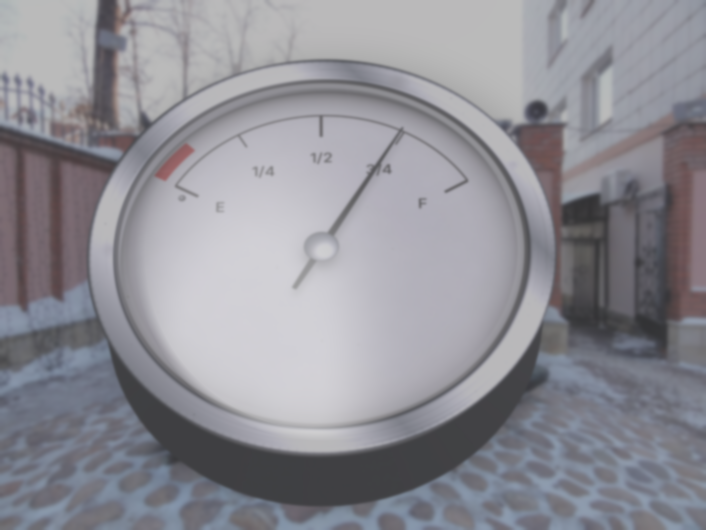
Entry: 0.75
